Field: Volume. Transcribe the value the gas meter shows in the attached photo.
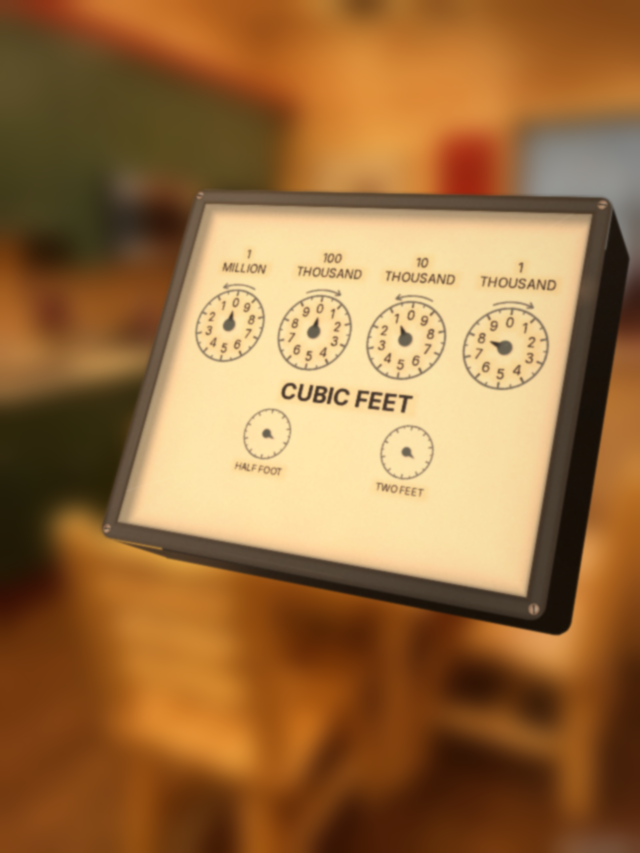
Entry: 800 ft³
